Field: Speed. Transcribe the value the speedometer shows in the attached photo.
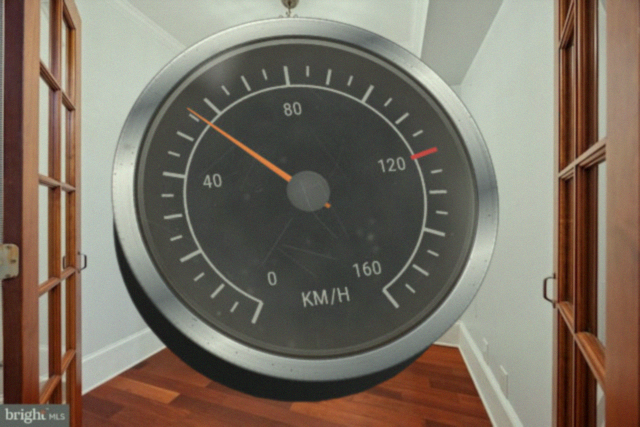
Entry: 55 km/h
